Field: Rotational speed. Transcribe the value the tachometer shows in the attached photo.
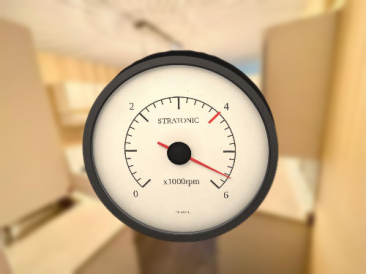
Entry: 5600 rpm
